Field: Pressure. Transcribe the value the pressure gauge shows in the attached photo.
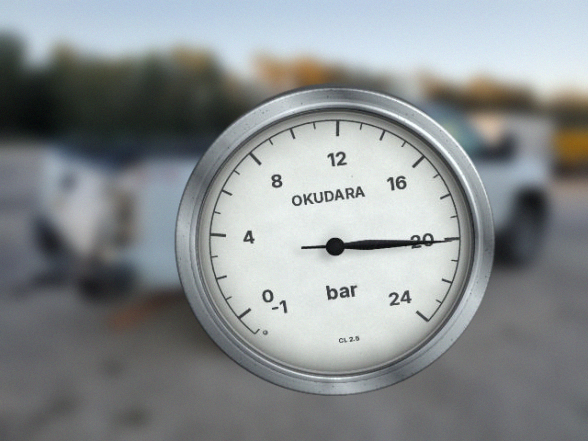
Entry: 20 bar
